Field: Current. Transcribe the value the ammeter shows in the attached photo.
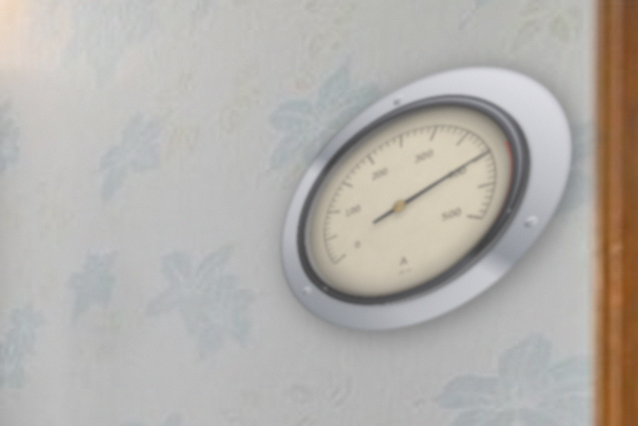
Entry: 400 A
